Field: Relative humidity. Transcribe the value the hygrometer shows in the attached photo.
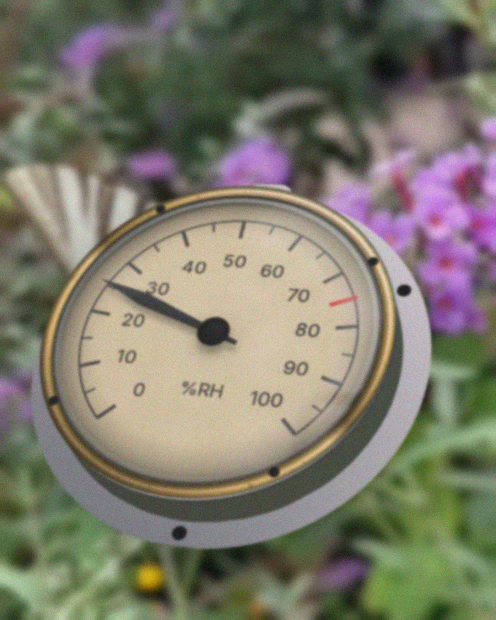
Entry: 25 %
